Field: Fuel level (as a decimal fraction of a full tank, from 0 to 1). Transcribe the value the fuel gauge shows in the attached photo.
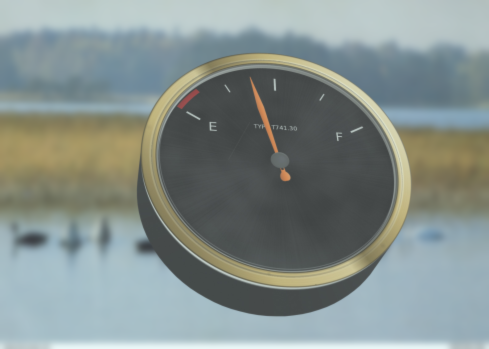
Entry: 0.375
